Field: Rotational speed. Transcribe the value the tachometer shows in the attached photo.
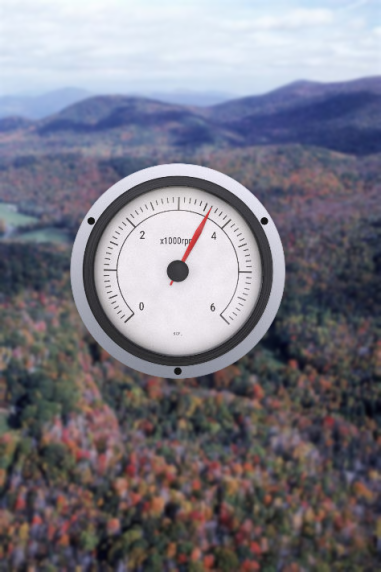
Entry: 3600 rpm
